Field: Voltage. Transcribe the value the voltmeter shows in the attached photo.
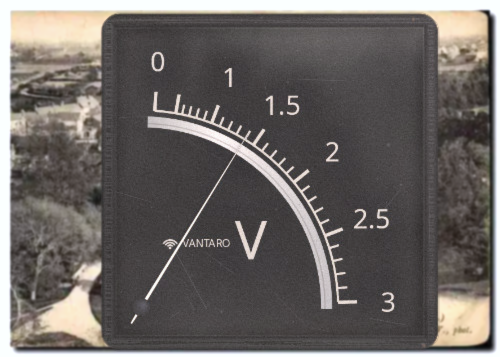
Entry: 1.4 V
